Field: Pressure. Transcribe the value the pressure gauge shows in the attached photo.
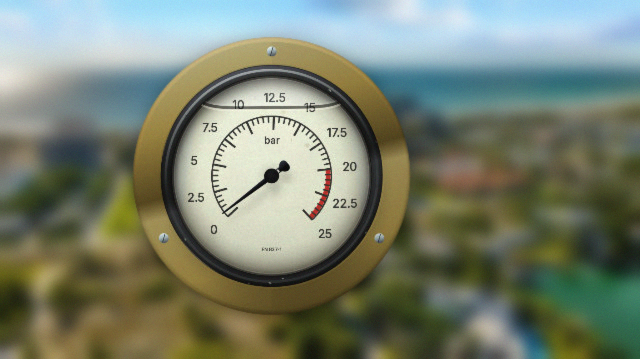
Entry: 0.5 bar
